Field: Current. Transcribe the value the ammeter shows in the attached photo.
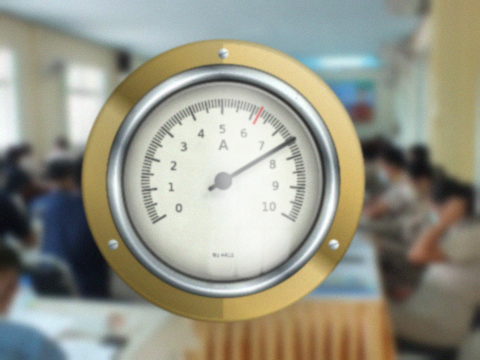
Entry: 7.5 A
